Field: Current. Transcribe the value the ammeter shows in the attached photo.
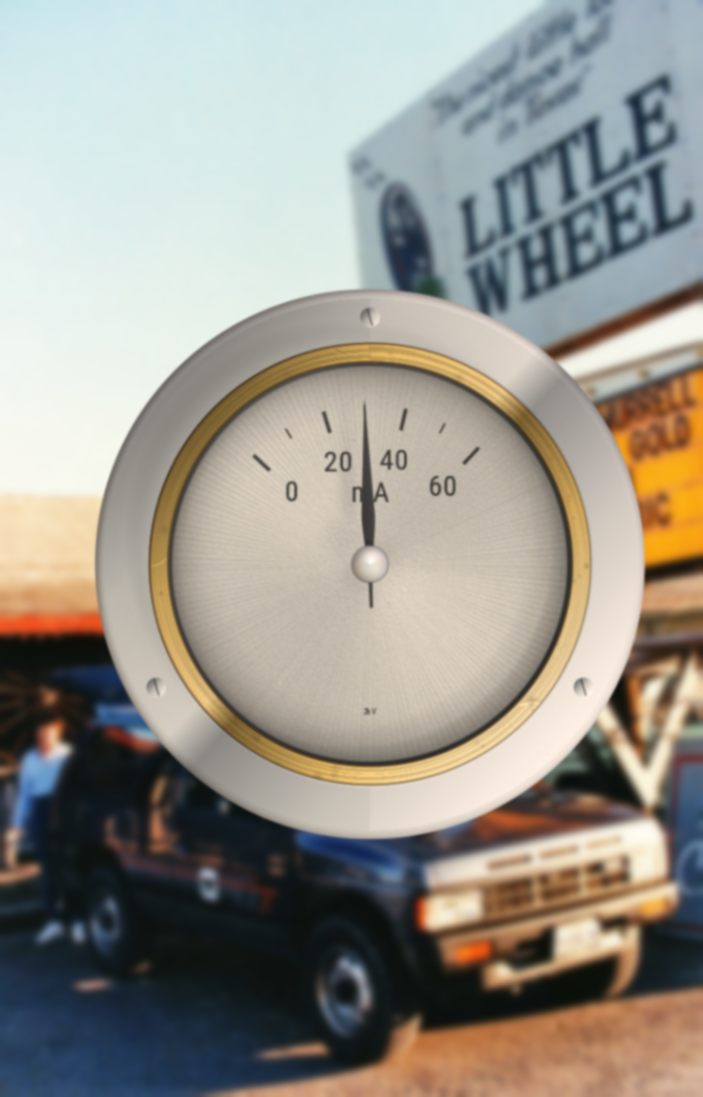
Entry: 30 mA
